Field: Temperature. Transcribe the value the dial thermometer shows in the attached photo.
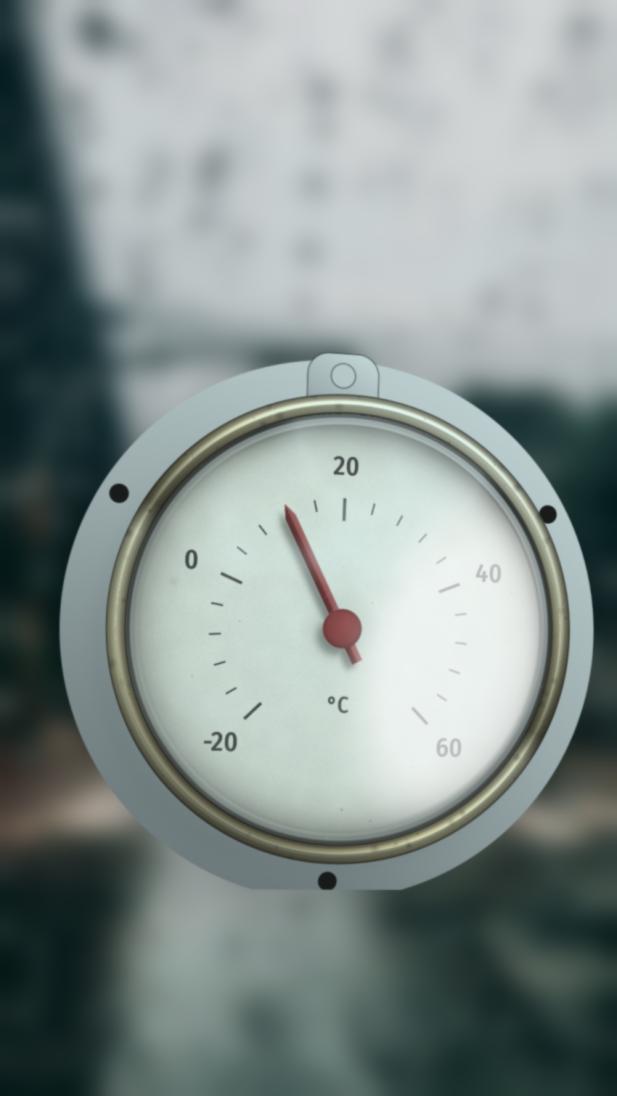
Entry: 12 °C
